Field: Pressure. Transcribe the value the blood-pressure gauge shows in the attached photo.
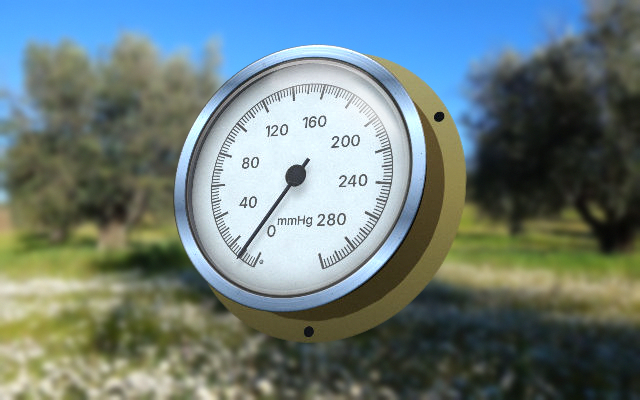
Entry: 10 mmHg
